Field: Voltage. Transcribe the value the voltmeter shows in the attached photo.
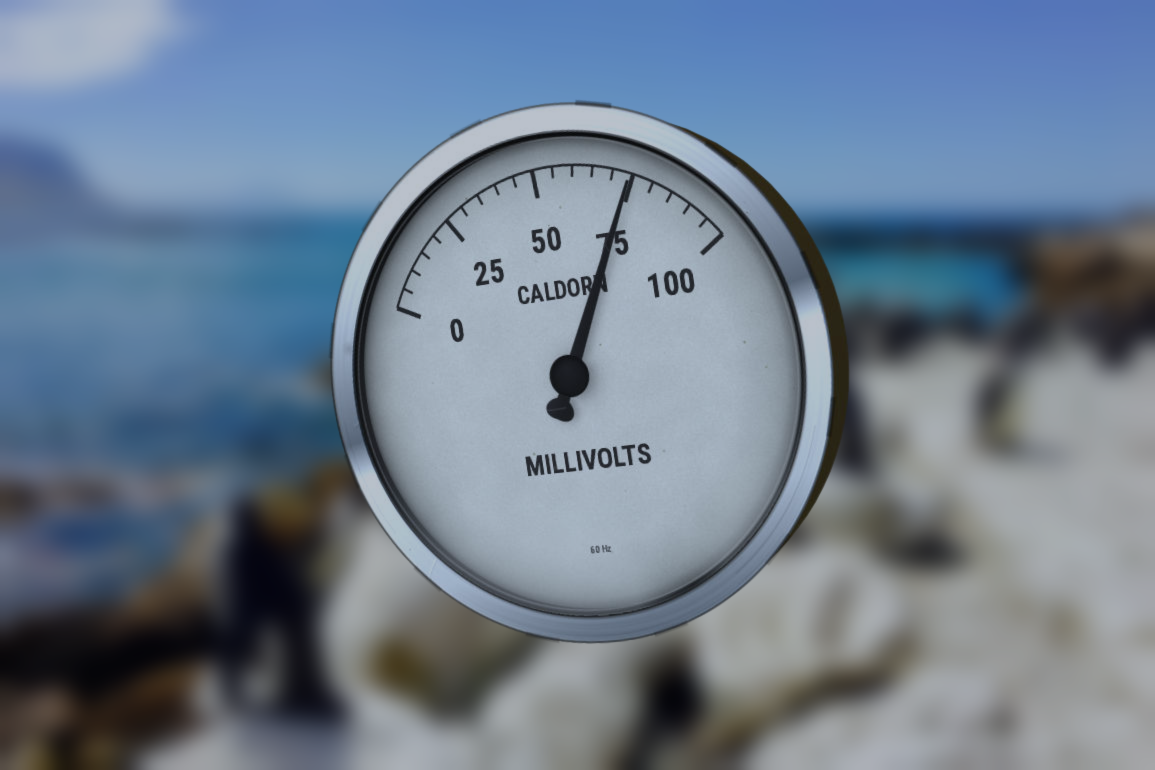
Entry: 75 mV
